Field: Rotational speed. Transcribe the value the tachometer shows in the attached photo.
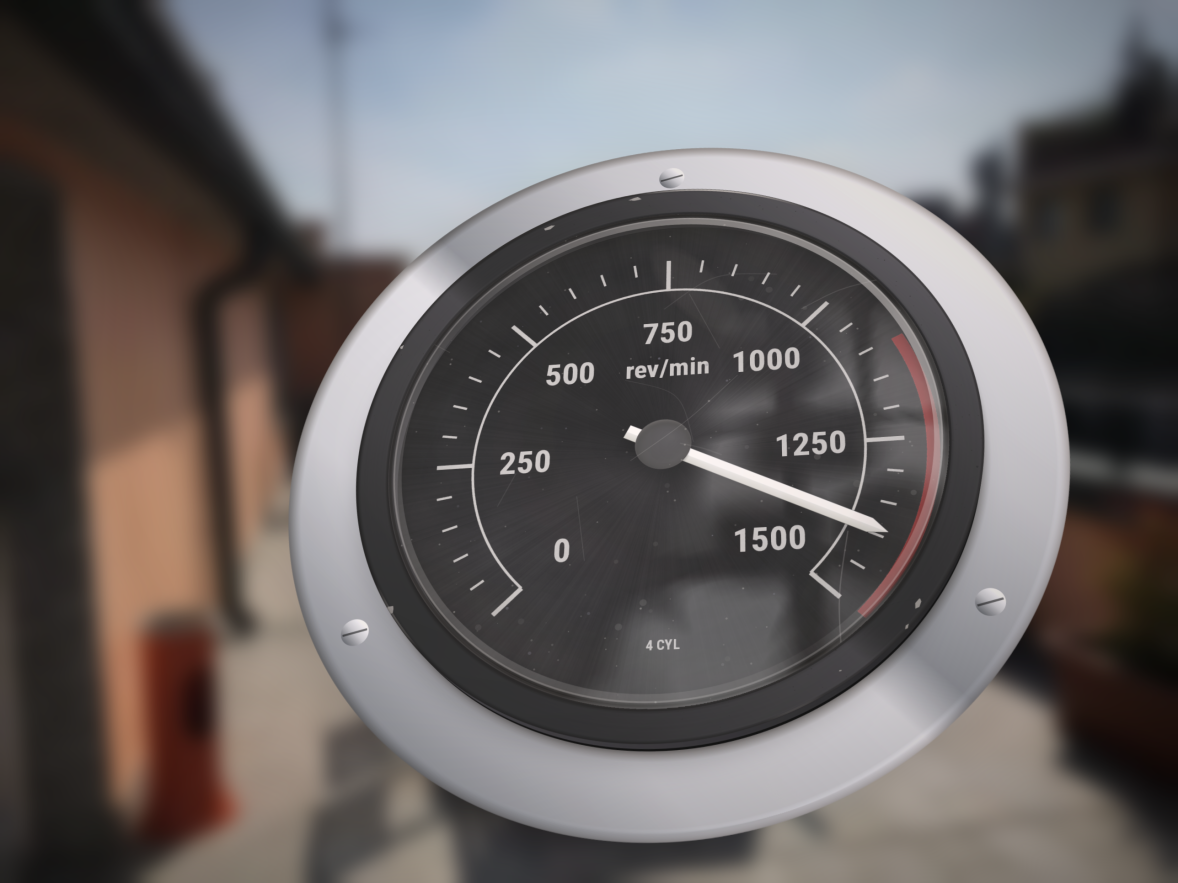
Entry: 1400 rpm
